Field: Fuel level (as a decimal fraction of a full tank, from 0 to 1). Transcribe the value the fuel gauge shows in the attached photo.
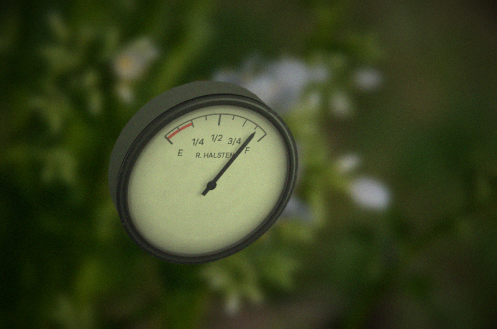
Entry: 0.875
